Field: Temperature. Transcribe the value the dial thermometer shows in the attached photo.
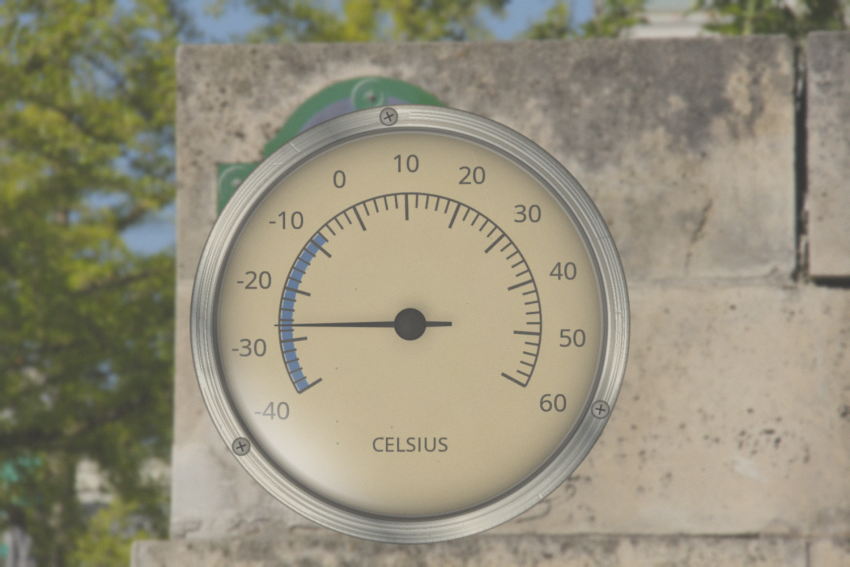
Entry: -27 °C
